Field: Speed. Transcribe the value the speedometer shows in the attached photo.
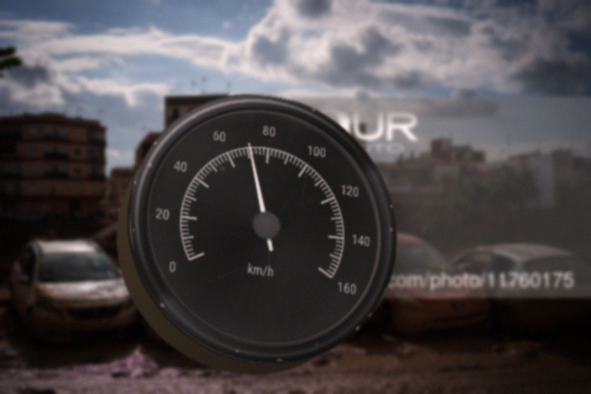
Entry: 70 km/h
